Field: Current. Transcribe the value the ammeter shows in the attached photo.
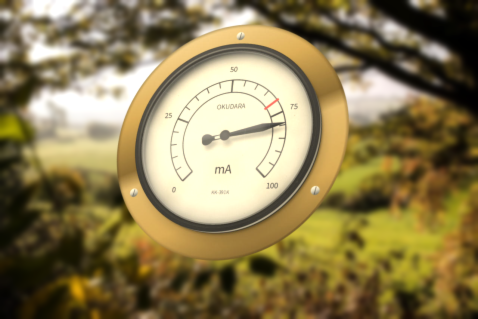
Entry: 80 mA
